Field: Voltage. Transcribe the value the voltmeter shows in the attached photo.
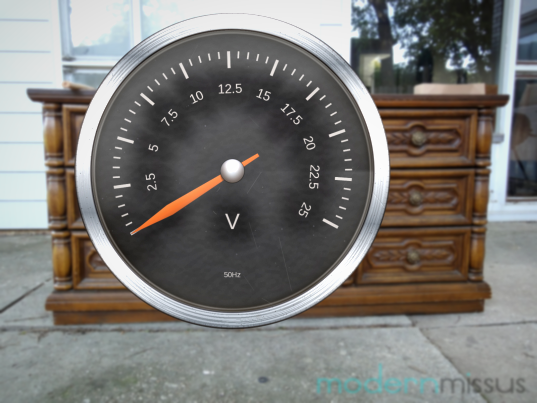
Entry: 0 V
